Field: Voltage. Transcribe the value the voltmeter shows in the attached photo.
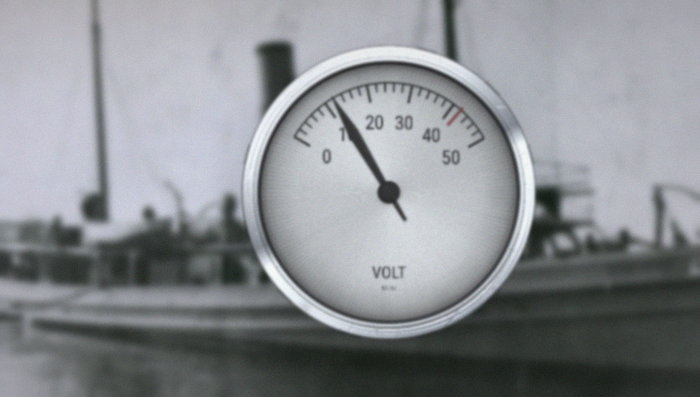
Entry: 12 V
